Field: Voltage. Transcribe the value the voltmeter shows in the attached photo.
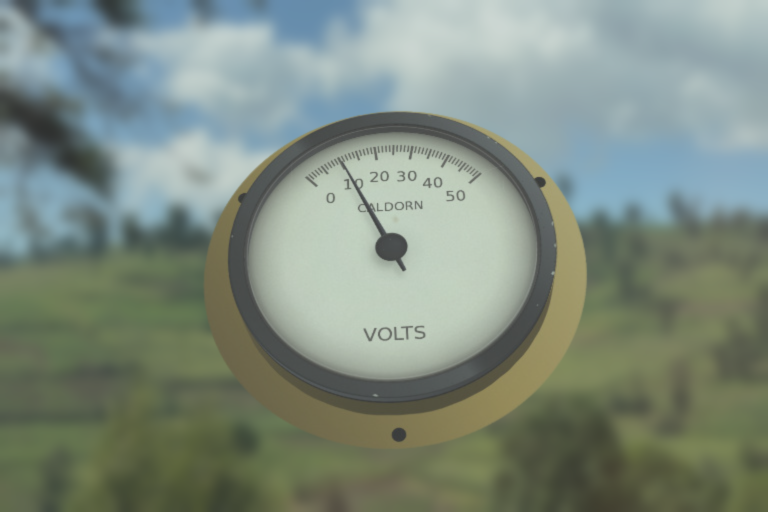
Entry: 10 V
